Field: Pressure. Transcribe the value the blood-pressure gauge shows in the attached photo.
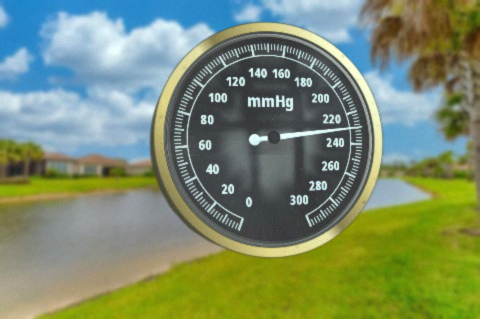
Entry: 230 mmHg
